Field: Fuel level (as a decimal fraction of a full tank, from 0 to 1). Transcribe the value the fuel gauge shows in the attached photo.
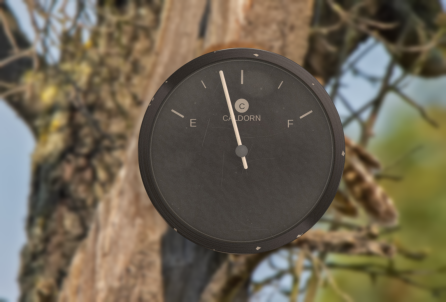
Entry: 0.375
